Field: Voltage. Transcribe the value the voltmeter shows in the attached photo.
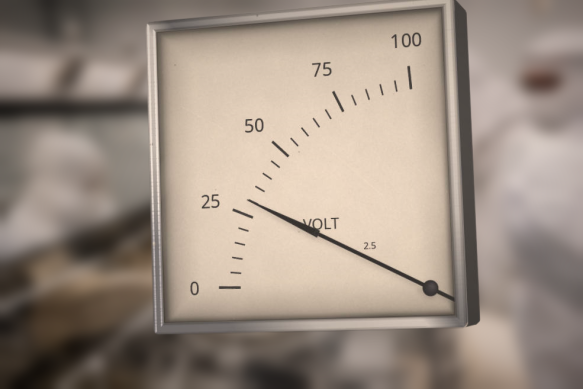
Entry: 30 V
